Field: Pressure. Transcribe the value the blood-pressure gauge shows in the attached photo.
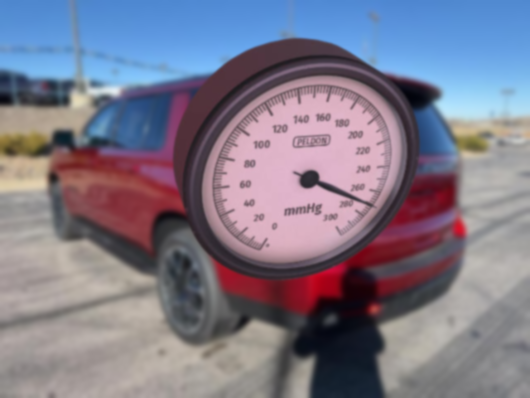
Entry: 270 mmHg
